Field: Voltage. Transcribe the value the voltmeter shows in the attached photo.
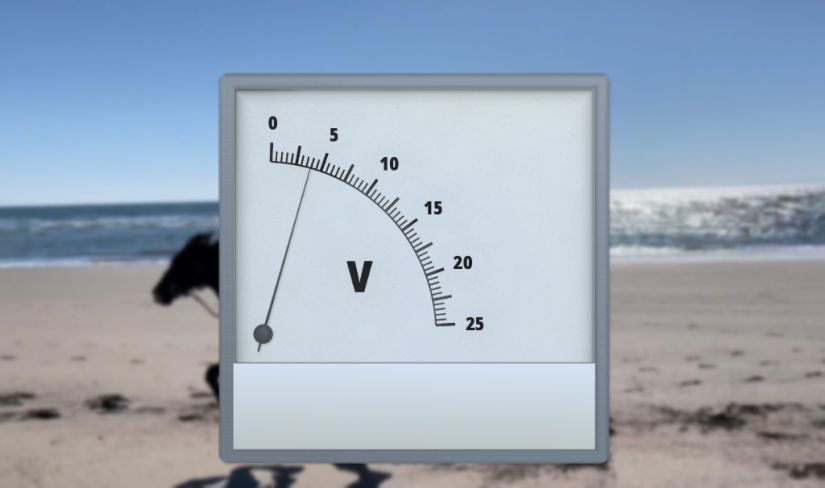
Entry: 4 V
